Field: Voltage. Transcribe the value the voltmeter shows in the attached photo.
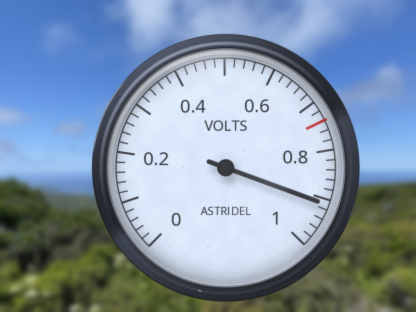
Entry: 0.91 V
